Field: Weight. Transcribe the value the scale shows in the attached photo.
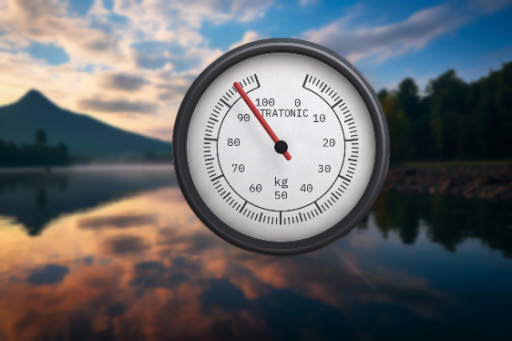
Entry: 95 kg
